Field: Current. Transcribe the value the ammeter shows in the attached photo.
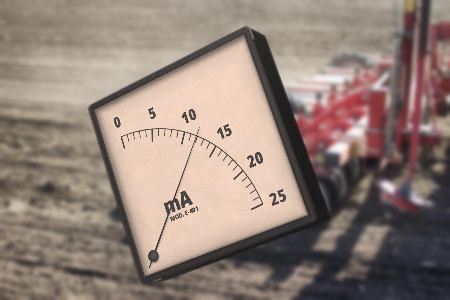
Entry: 12 mA
